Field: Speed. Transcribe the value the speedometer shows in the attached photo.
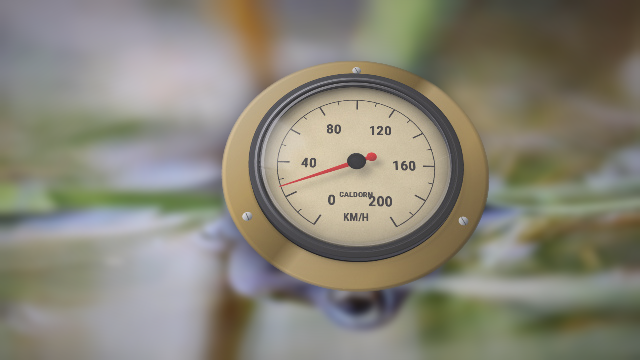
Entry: 25 km/h
